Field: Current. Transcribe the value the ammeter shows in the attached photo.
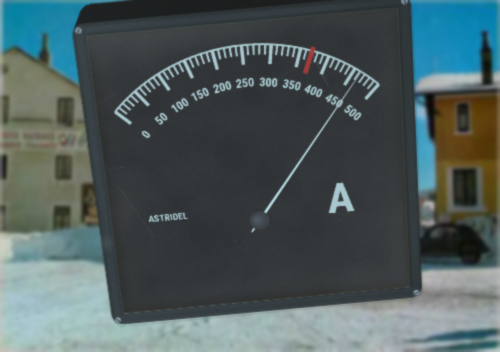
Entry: 460 A
